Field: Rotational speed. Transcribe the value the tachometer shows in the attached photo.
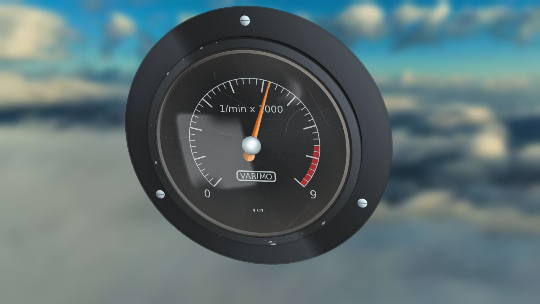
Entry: 5200 rpm
